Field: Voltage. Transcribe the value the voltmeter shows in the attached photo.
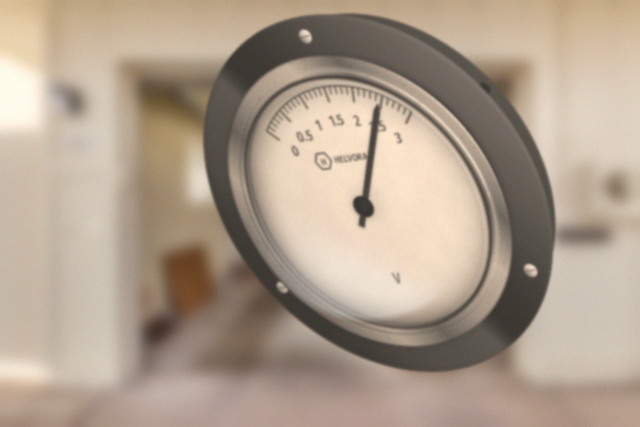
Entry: 2.5 V
